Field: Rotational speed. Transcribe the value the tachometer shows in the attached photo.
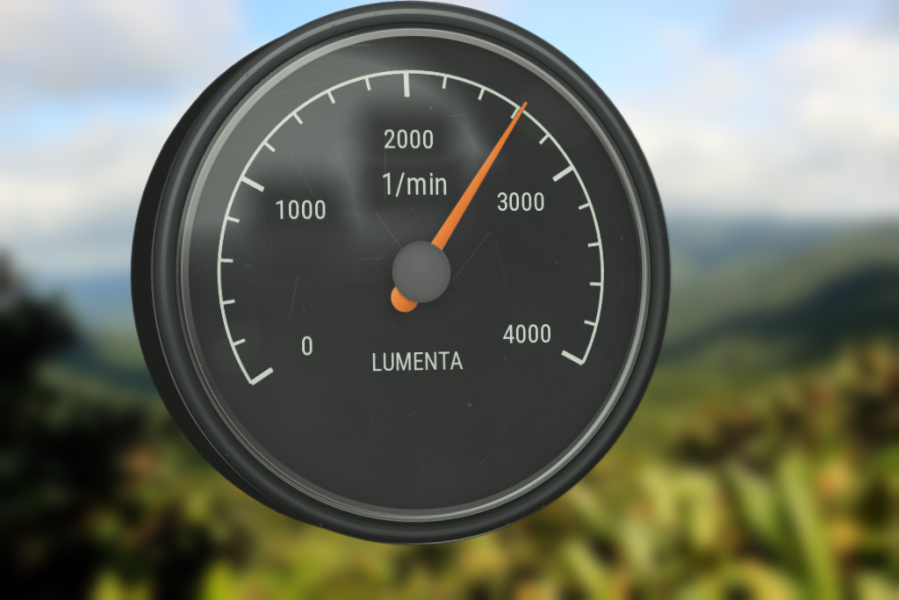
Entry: 2600 rpm
